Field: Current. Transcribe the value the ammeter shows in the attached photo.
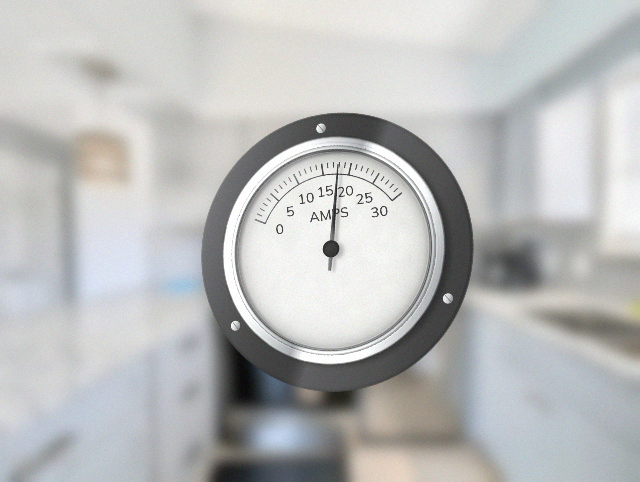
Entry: 18 A
